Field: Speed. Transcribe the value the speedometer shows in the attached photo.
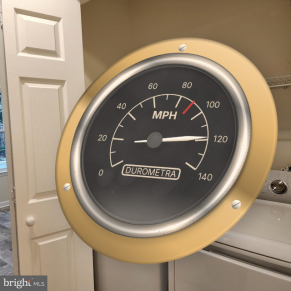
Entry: 120 mph
